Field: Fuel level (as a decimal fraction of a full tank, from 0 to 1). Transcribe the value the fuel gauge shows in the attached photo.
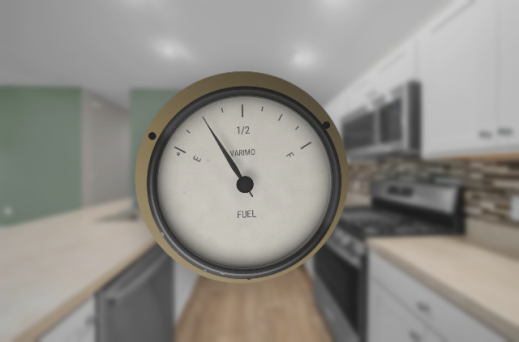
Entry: 0.25
